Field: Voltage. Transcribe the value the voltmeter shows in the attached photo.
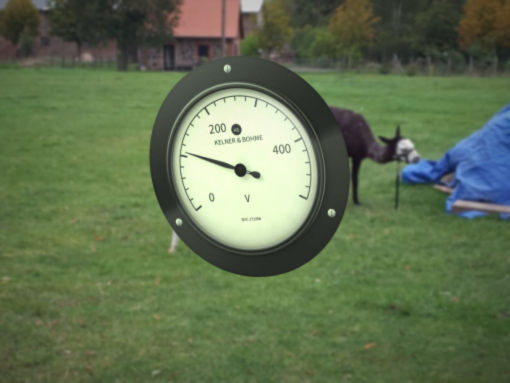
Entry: 110 V
